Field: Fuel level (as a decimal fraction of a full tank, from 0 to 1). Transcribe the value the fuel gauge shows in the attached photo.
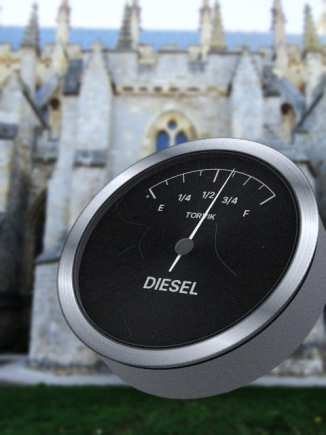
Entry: 0.625
